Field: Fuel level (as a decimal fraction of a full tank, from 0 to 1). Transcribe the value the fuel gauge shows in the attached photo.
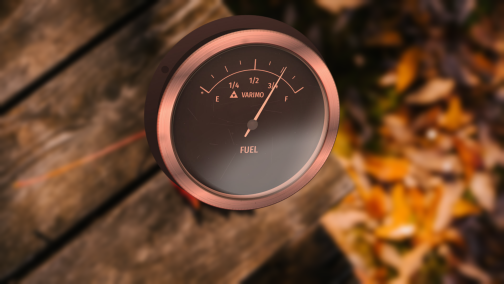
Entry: 0.75
